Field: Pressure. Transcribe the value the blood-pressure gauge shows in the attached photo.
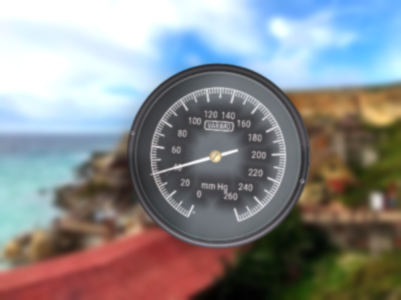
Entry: 40 mmHg
